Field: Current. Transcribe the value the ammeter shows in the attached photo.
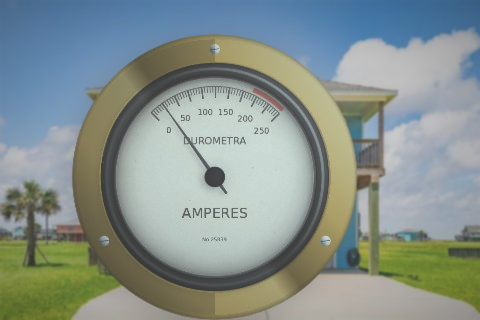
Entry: 25 A
